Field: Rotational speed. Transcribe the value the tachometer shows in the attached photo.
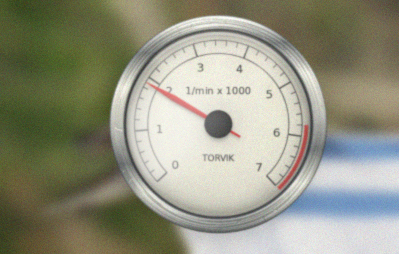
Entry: 1900 rpm
